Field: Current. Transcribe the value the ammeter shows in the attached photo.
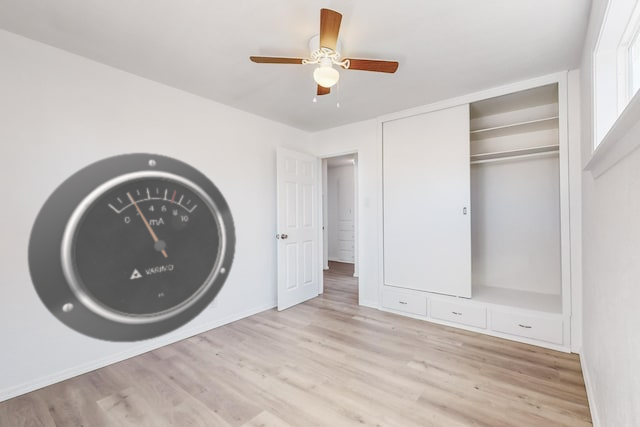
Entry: 2 mA
